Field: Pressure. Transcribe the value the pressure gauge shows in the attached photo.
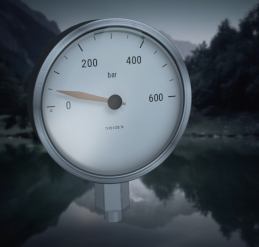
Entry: 50 bar
